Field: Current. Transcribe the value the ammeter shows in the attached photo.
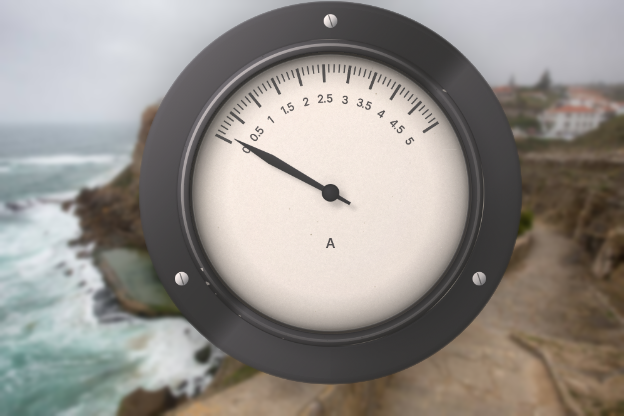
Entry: 0.1 A
